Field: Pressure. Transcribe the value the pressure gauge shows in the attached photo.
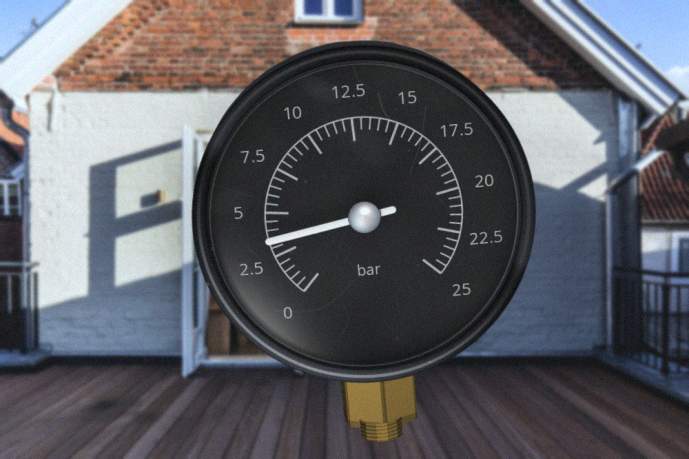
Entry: 3.5 bar
